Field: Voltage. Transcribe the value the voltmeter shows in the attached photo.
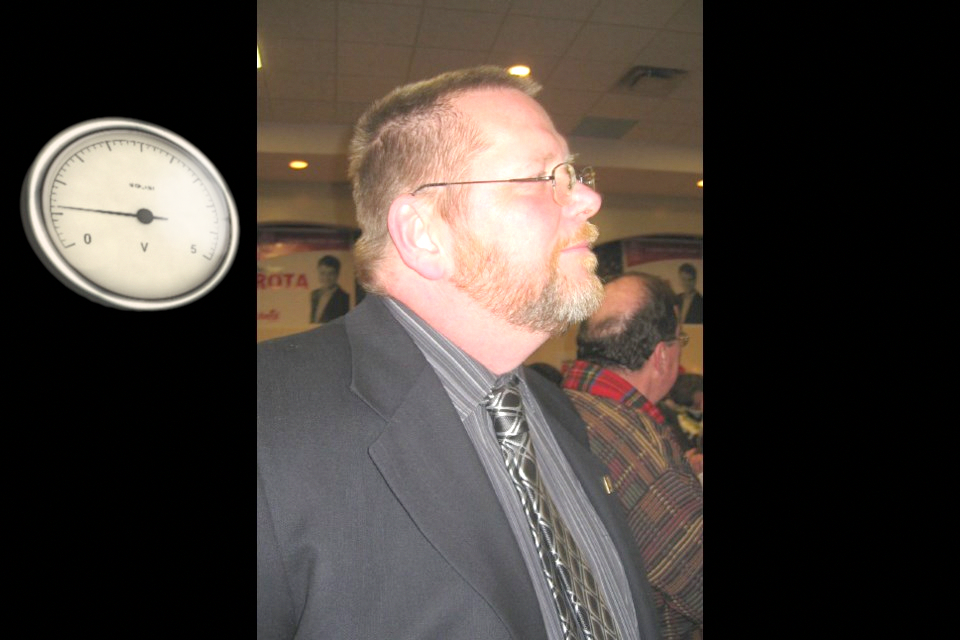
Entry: 0.6 V
